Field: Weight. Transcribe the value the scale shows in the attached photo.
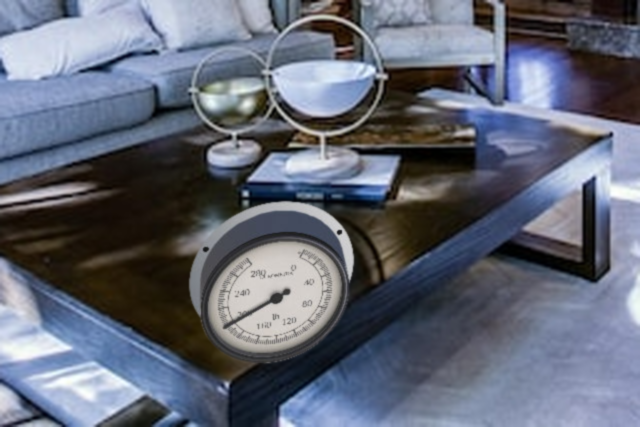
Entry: 200 lb
